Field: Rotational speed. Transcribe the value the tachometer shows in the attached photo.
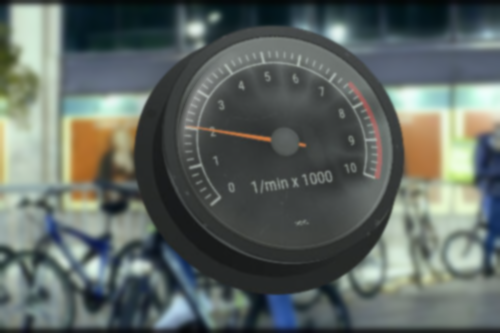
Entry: 2000 rpm
